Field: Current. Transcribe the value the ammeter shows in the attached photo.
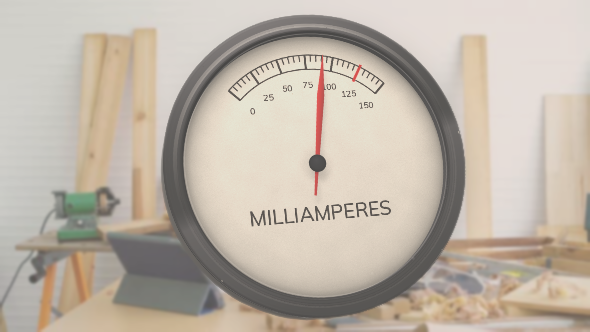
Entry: 90 mA
